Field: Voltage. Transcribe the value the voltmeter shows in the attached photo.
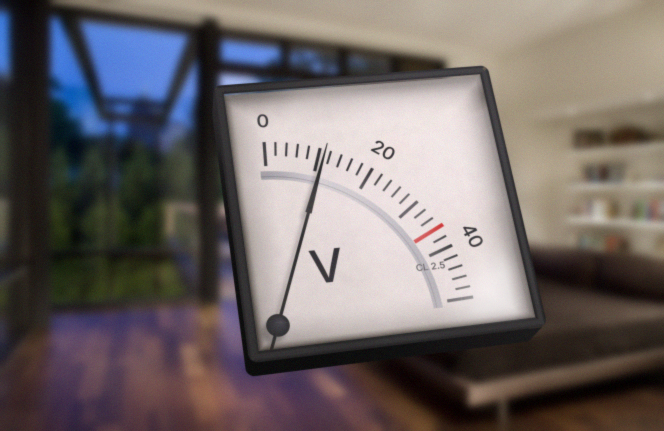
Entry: 11 V
